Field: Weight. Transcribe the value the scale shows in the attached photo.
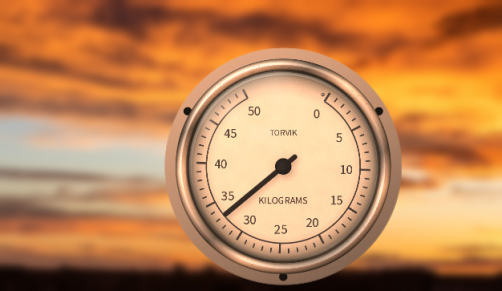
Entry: 33 kg
